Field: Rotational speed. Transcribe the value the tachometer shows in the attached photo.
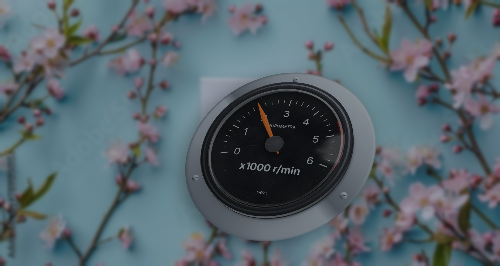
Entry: 2000 rpm
